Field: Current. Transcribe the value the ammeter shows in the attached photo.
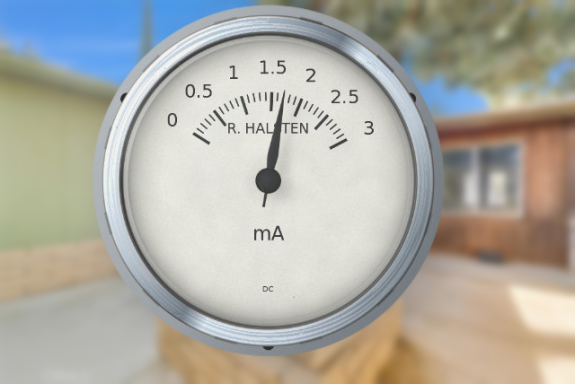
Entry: 1.7 mA
